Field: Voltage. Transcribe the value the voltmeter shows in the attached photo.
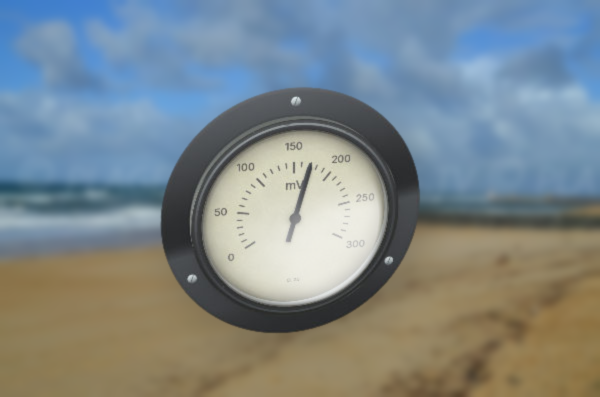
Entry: 170 mV
